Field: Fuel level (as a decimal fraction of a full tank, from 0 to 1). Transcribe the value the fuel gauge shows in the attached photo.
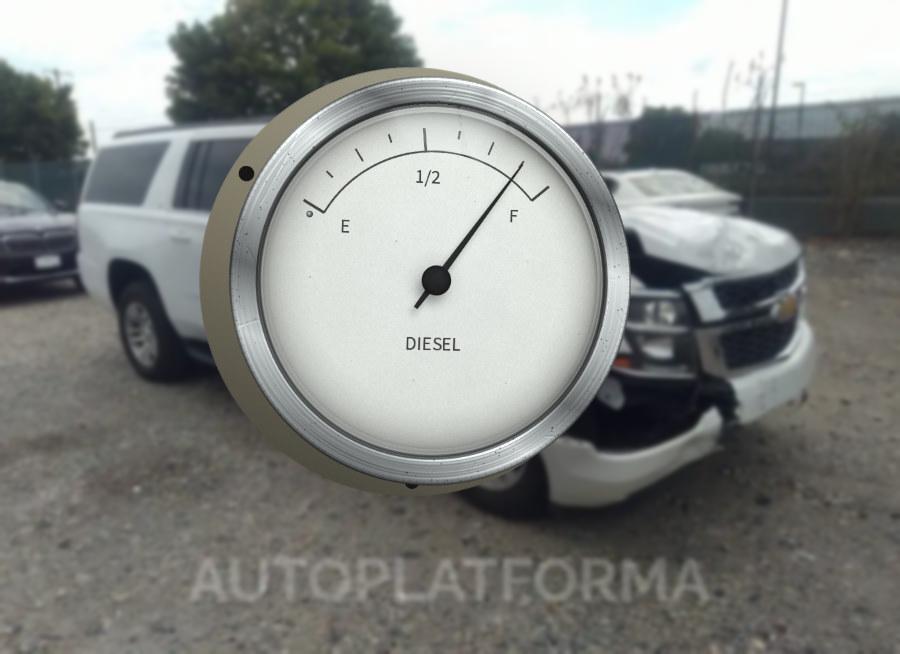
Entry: 0.875
